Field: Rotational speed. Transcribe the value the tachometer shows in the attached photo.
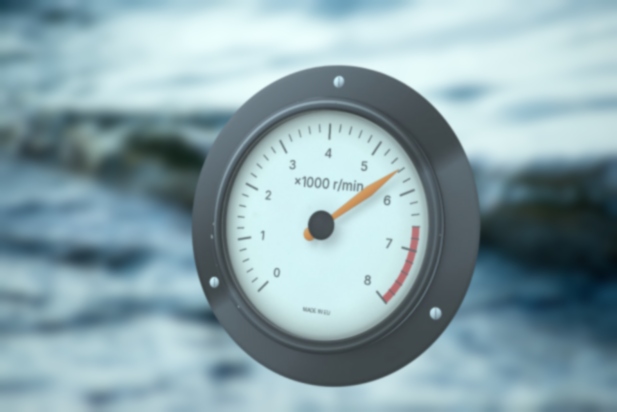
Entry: 5600 rpm
